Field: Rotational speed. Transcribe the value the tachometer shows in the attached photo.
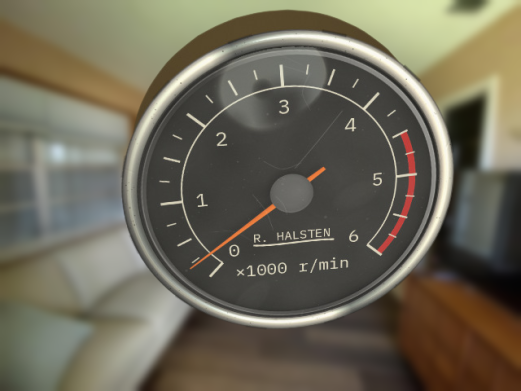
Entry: 250 rpm
